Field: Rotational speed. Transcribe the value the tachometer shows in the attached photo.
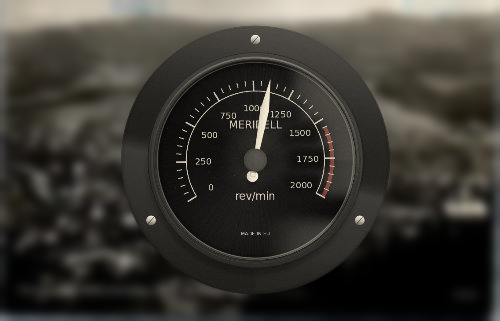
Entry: 1100 rpm
